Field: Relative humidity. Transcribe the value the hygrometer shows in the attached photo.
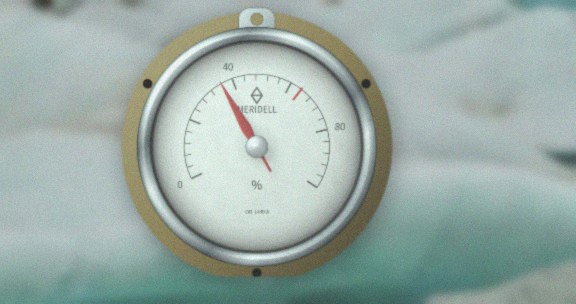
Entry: 36 %
